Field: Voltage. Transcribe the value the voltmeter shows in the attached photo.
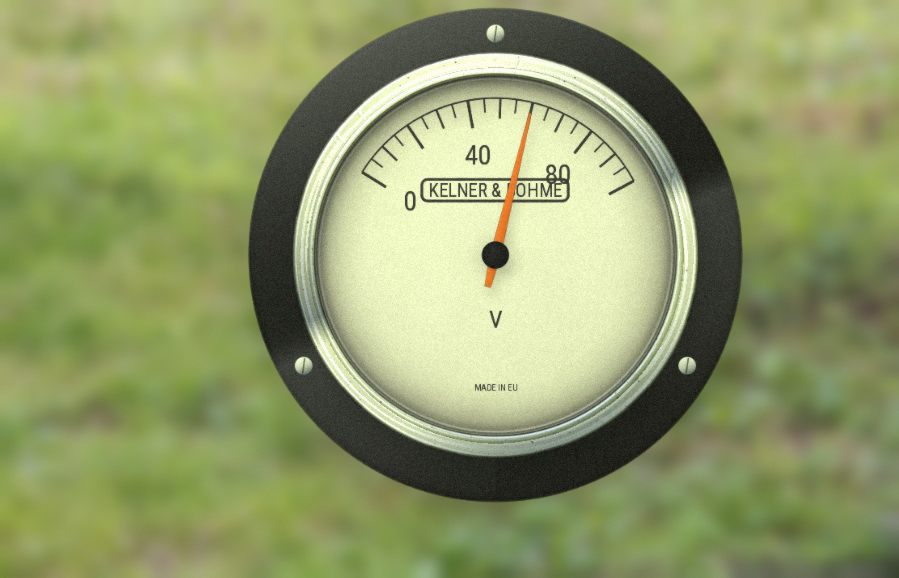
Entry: 60 V
